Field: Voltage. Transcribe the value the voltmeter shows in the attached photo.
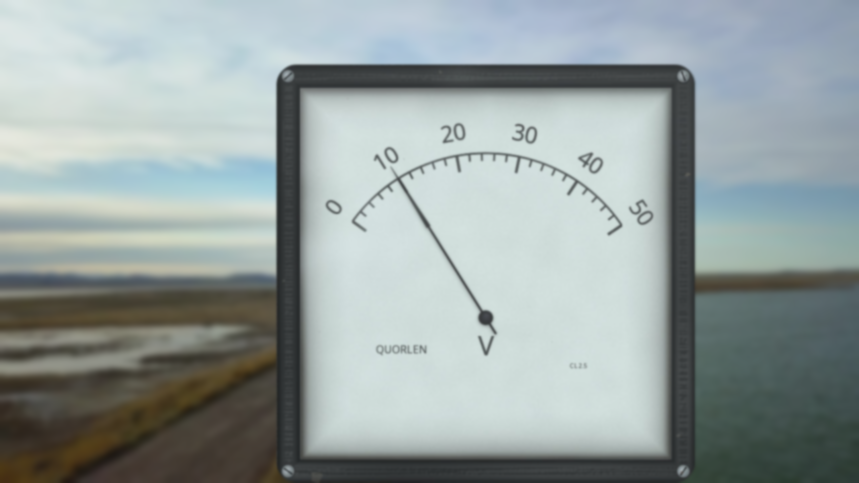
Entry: 10 V
